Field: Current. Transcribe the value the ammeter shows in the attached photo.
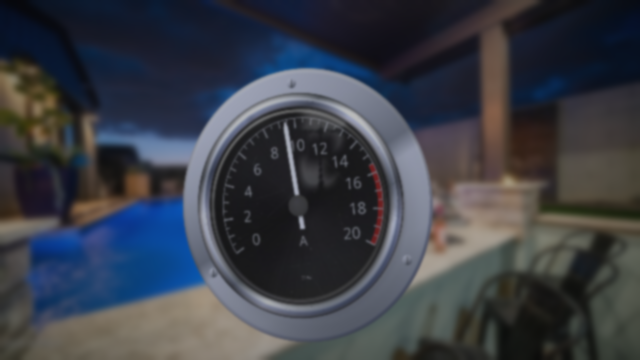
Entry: 9.5 A
